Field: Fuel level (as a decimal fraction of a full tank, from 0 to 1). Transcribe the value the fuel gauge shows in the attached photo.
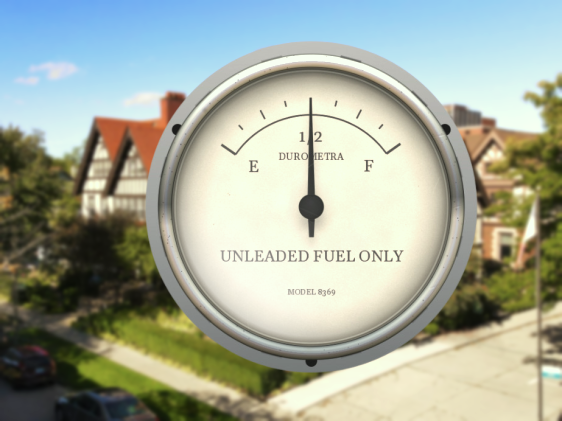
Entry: 0.5
